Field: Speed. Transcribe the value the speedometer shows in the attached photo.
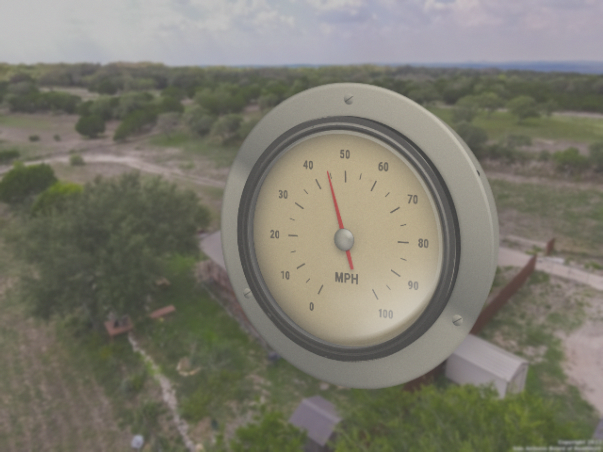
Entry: 45 mph
